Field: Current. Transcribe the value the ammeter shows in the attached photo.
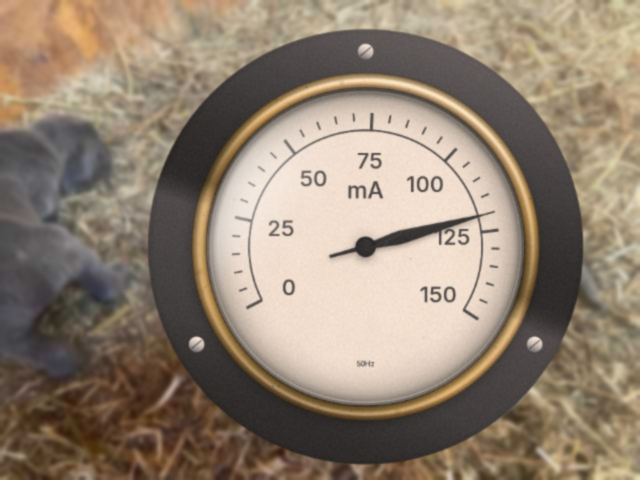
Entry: 120 mA
